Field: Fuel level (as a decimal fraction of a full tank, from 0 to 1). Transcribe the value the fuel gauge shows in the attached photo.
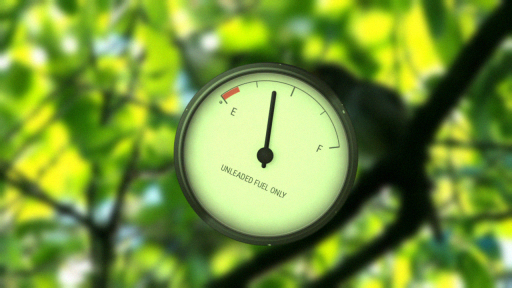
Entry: 0.375
